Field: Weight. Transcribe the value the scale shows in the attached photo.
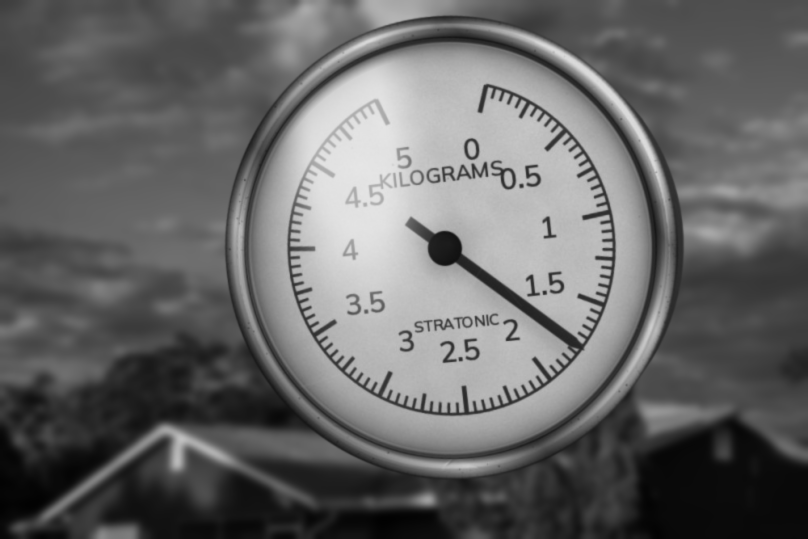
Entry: 1.75 kg
